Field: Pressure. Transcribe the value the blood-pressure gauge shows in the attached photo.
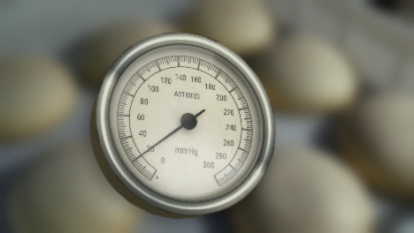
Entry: 20 mmHg
